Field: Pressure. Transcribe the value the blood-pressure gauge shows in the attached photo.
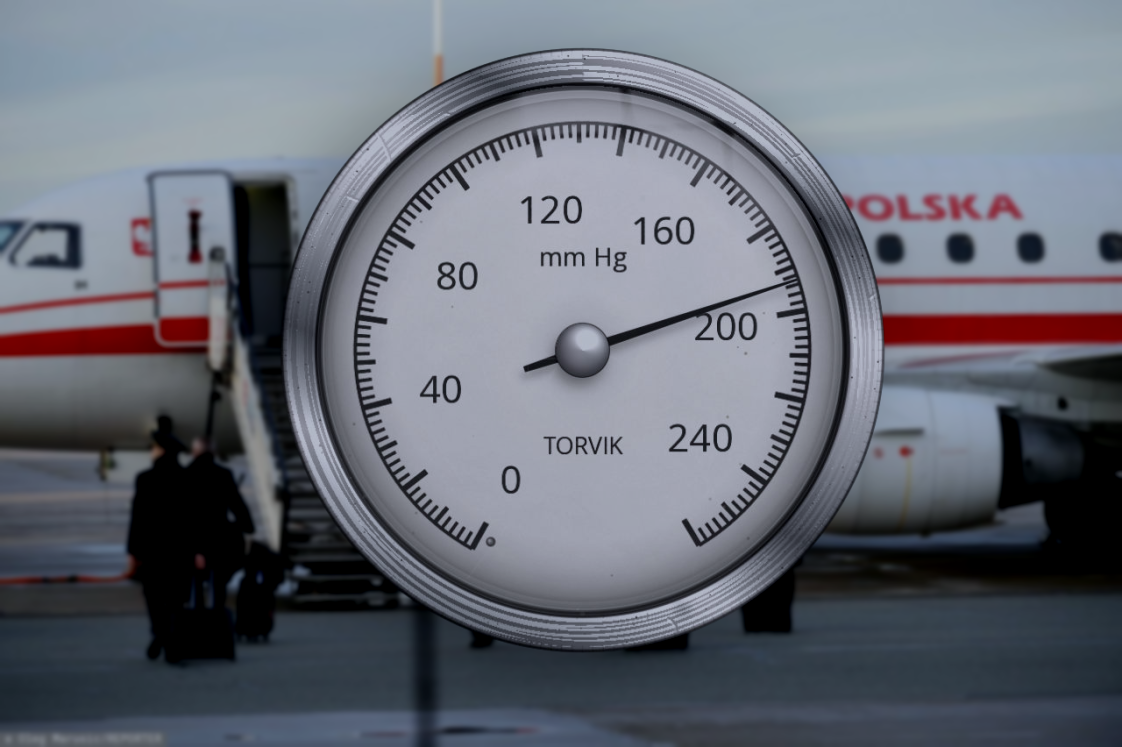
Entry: 193 mmHg
